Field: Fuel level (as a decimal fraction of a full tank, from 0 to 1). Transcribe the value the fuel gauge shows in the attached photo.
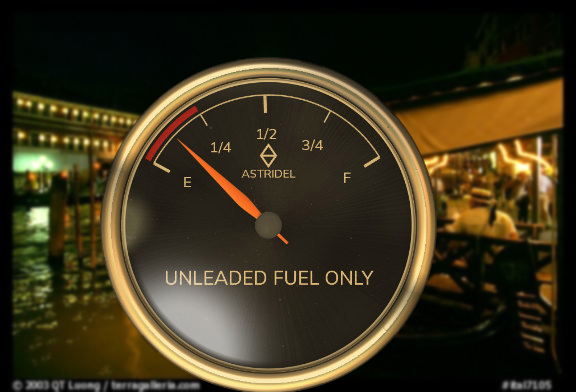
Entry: 0.125
